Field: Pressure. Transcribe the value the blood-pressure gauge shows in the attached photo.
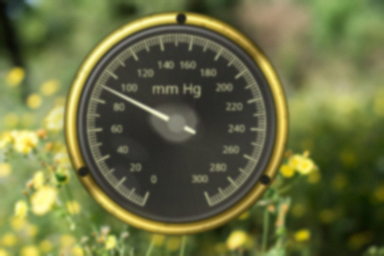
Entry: 90 mmHg
